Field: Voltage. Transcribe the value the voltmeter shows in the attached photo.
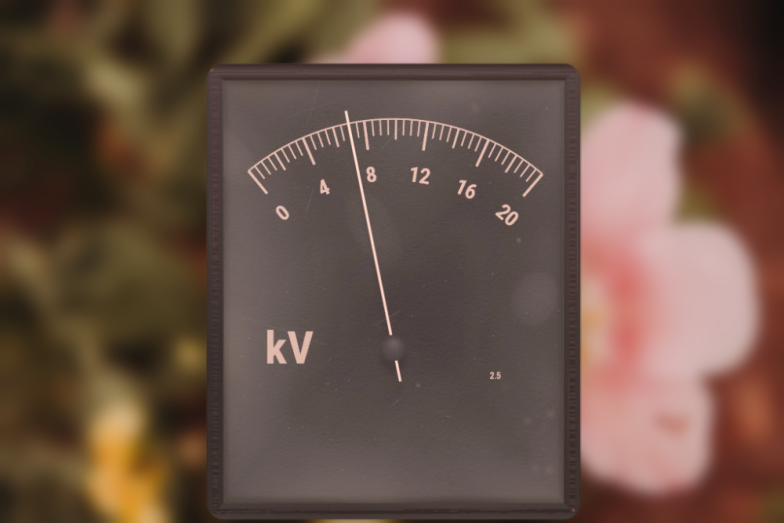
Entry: 7 kV
